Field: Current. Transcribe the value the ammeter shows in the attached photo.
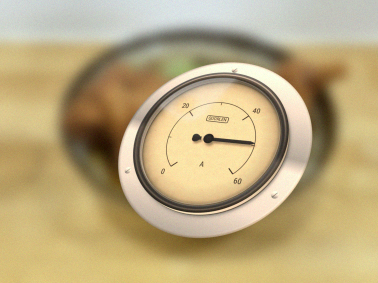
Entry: 50 A
